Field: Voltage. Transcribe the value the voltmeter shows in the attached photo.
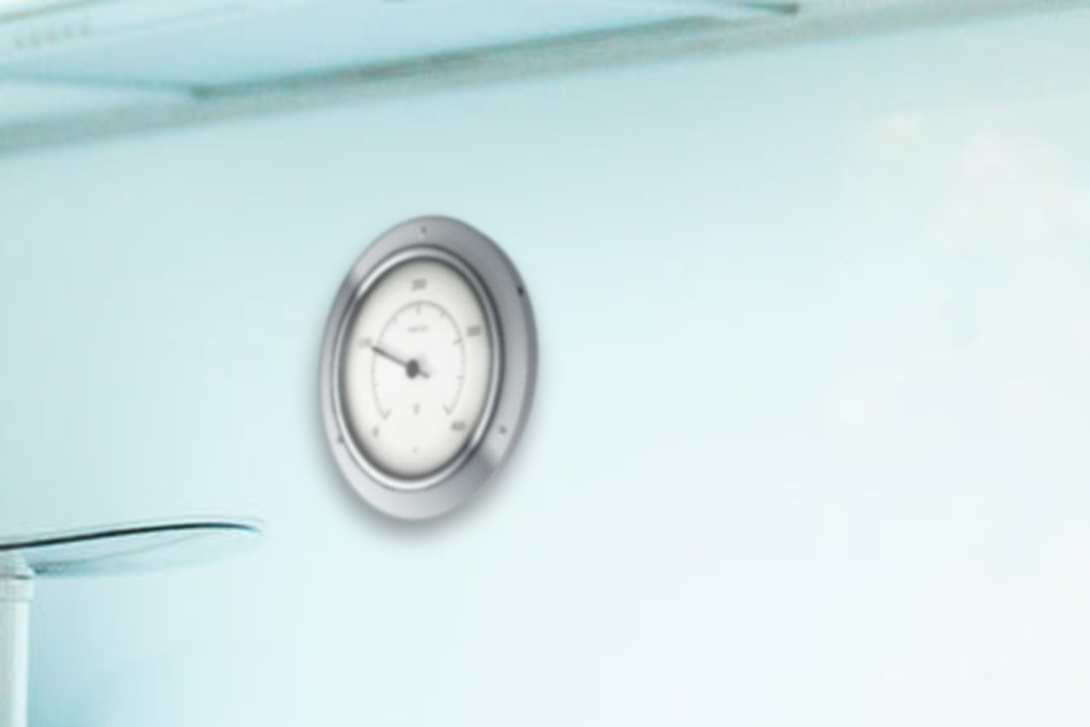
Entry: 100 V
